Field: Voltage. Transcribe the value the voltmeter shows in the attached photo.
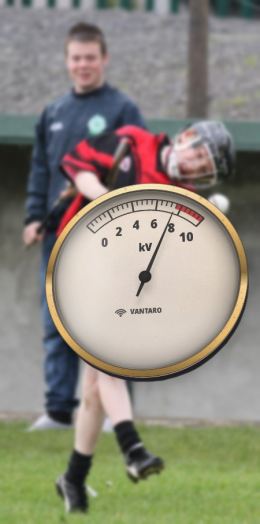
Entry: 7.6 kV
